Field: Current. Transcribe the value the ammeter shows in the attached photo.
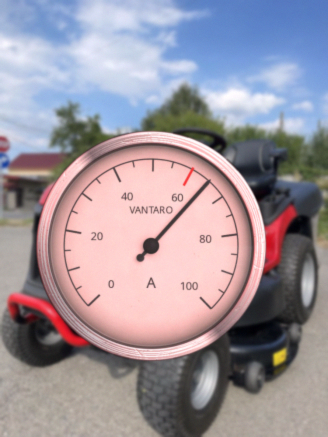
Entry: 65 A
